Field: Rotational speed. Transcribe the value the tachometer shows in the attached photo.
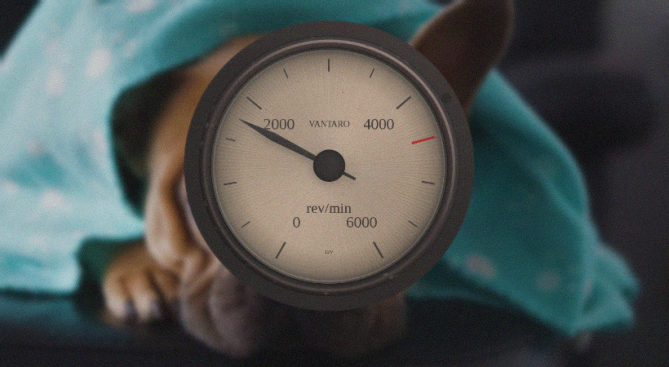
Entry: 1750 rpm
